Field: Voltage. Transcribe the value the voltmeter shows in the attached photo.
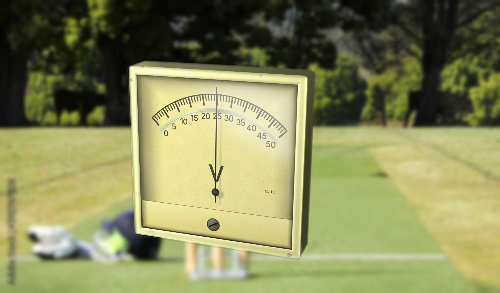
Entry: 25 V
